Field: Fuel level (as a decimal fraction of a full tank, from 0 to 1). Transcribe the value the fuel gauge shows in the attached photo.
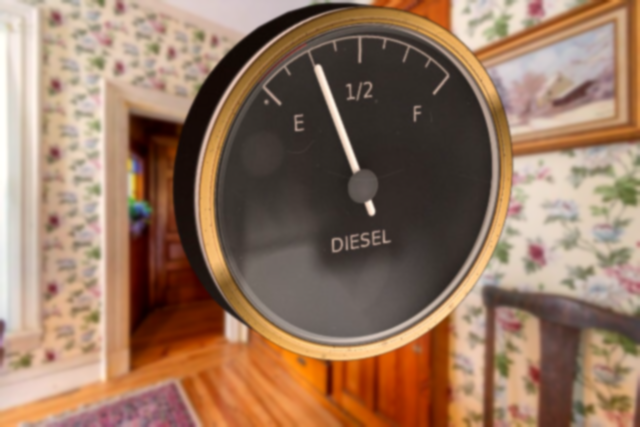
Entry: 0.25
